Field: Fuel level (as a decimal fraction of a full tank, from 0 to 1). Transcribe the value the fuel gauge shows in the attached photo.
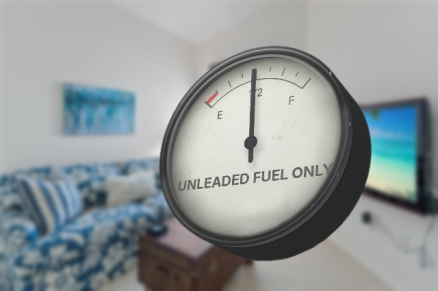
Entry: 0.5
